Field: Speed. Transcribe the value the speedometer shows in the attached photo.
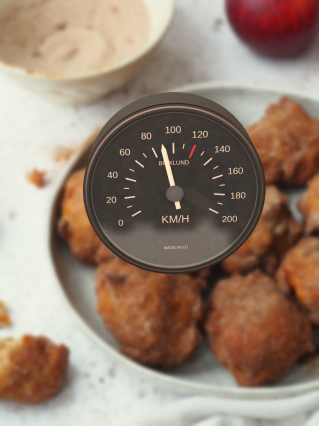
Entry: 90 km/h
